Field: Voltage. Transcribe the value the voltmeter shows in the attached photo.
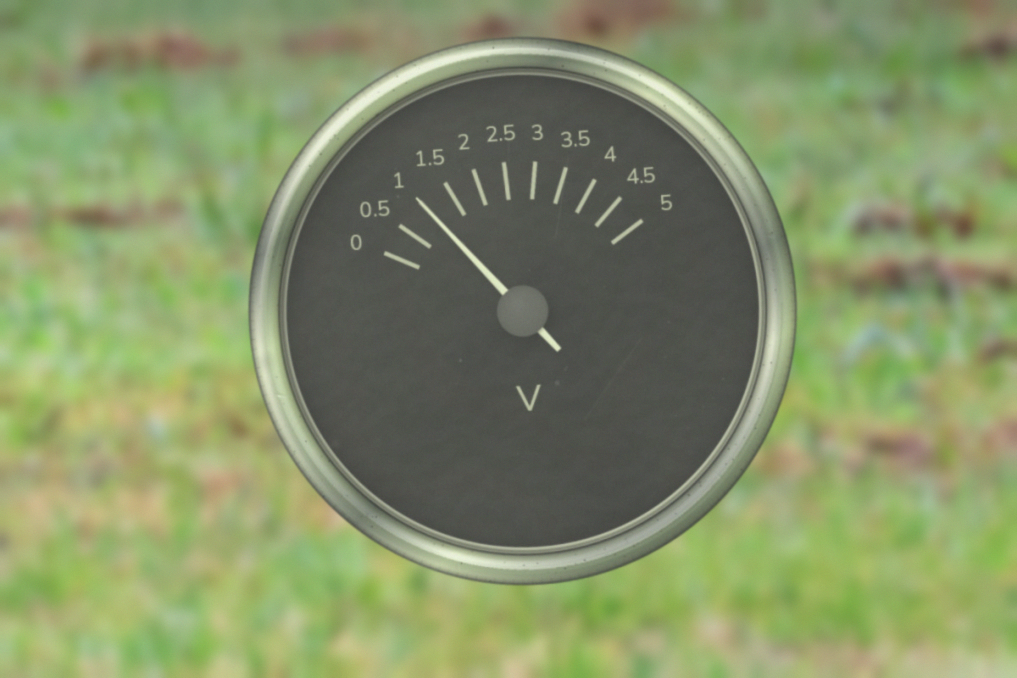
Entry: 1 V
